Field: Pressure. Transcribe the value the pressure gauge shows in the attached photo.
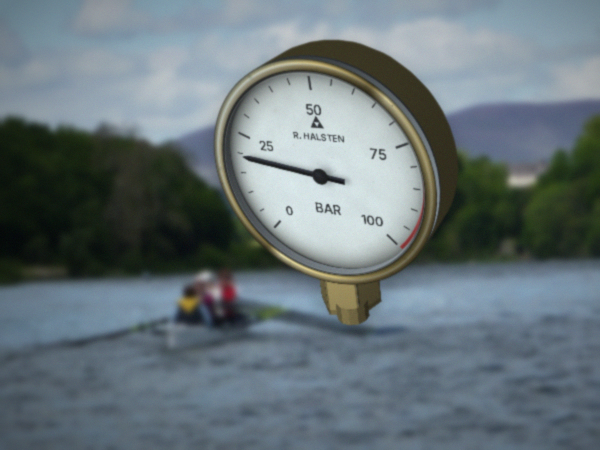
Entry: 20 bar
